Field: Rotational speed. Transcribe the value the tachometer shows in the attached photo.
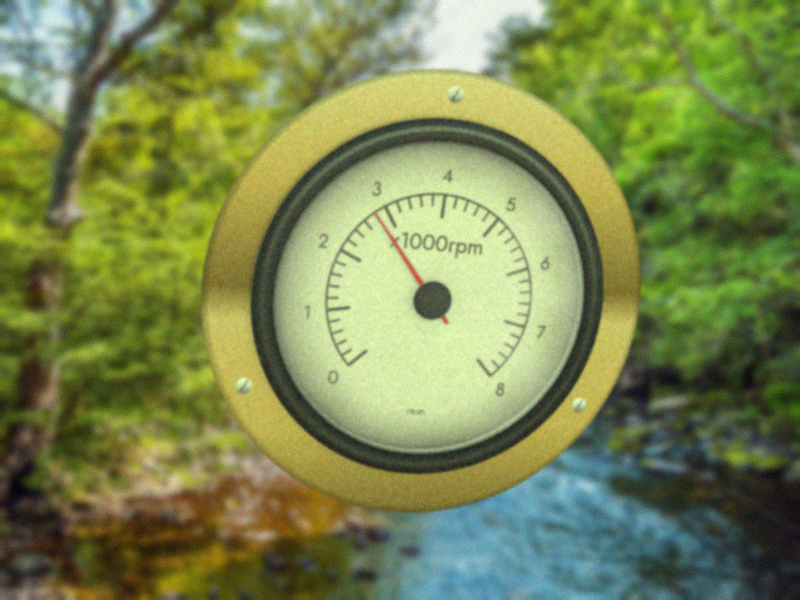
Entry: 2800 rpm
